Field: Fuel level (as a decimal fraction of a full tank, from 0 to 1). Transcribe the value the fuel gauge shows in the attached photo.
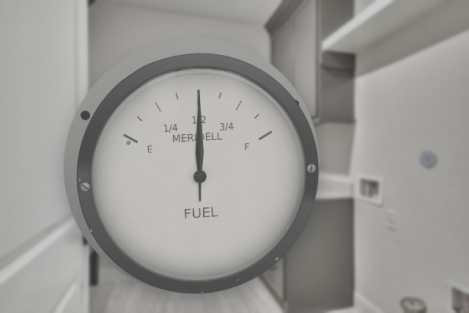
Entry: 0.5
